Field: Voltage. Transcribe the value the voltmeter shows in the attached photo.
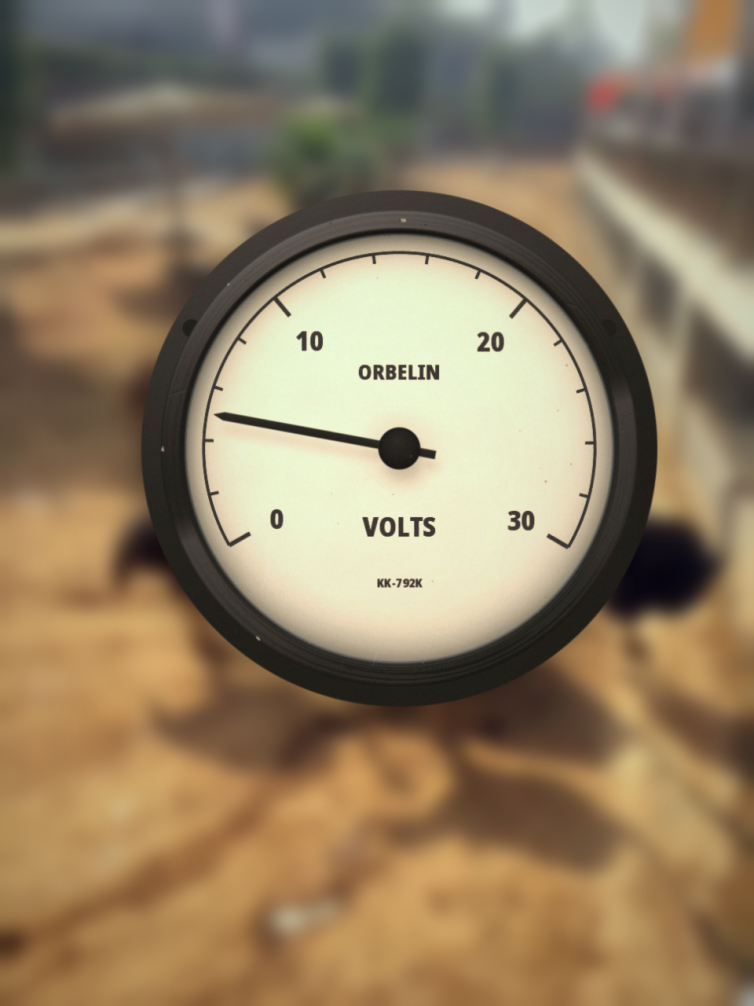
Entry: 5 V
